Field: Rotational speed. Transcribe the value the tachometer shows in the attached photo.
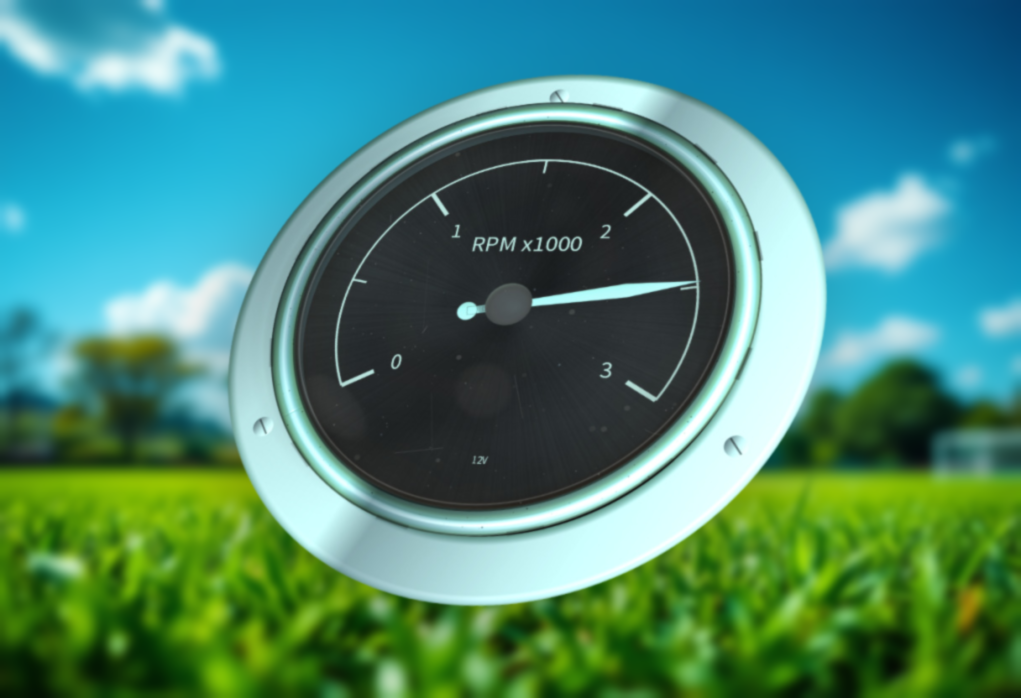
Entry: 2500 rpm
